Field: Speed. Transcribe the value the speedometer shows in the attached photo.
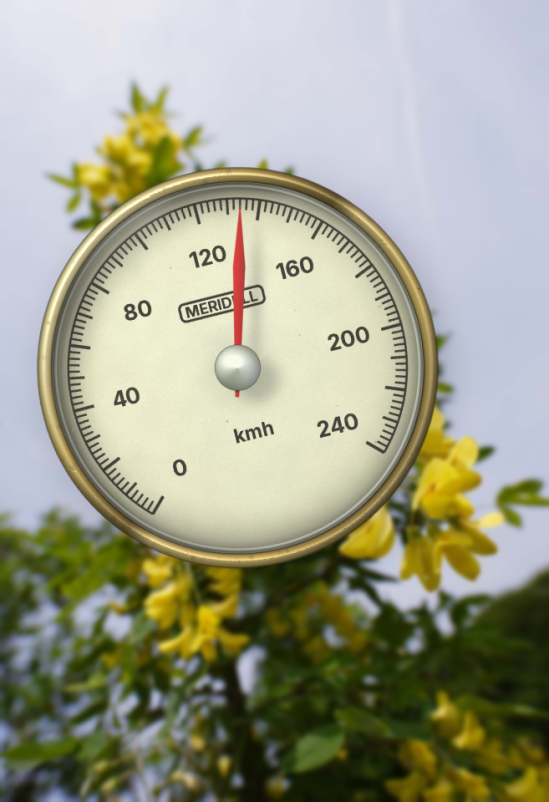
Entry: 134 km/h
